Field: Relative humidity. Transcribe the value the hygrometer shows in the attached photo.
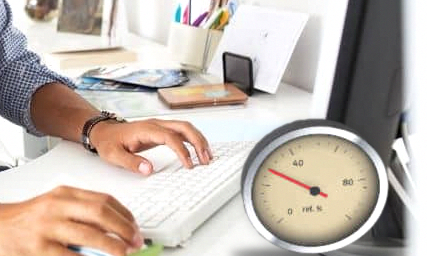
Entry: 28 %
